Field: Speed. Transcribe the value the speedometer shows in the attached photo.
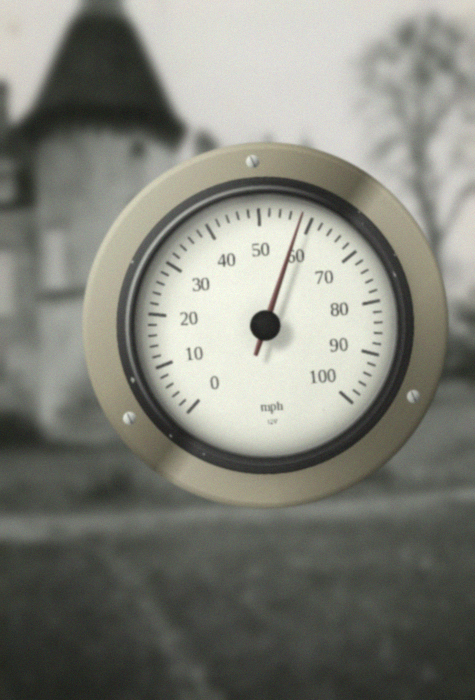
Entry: 58 mph
